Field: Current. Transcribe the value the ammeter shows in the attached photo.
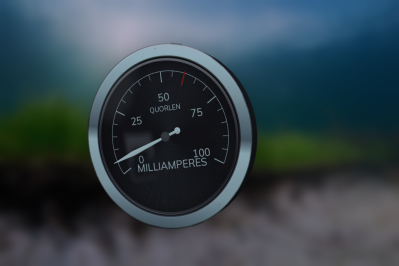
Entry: 5 mA
